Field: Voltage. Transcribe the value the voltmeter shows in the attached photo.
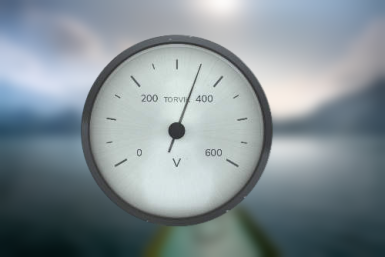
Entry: 350 V
